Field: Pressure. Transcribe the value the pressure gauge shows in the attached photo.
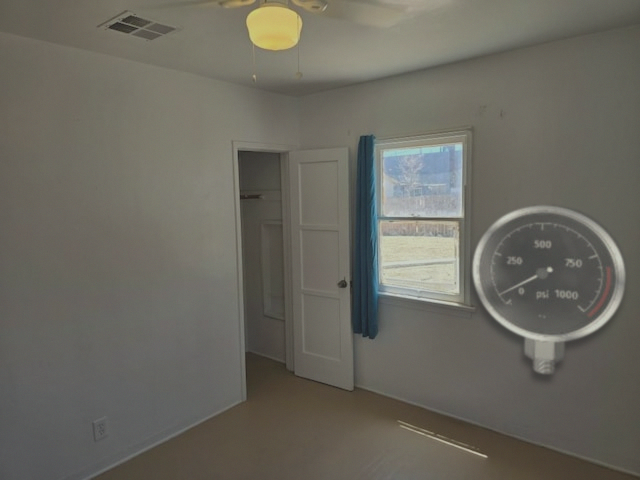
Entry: 50 psi
